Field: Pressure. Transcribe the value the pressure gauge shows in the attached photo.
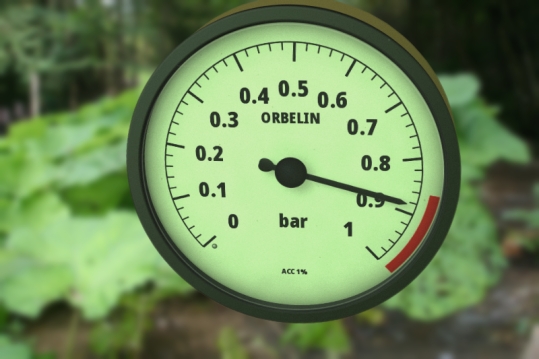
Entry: 0.88 bar
